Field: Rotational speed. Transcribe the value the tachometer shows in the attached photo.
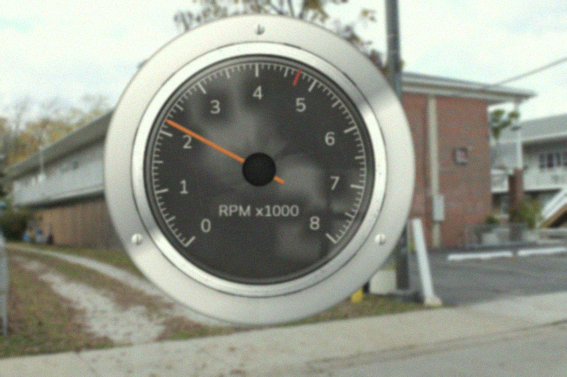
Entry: 2200 rpm
